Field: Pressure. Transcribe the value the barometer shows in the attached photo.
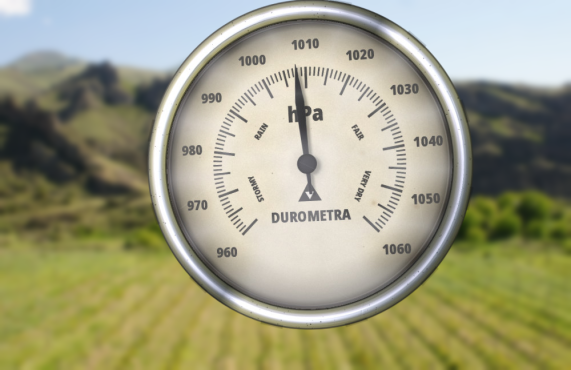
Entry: 1008 hPa
